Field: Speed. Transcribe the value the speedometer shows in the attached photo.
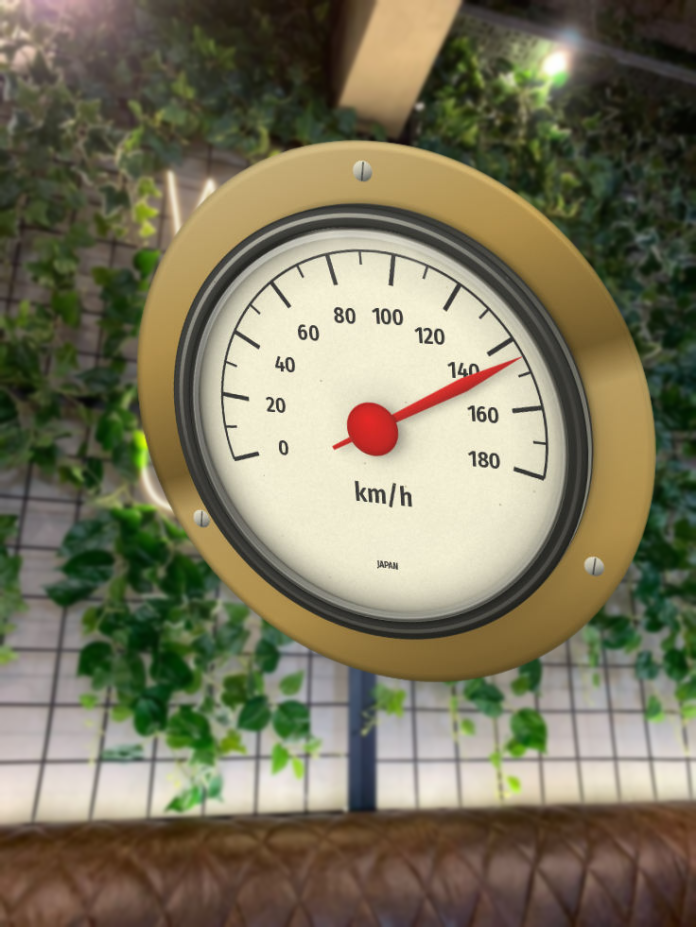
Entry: 145 km/h
